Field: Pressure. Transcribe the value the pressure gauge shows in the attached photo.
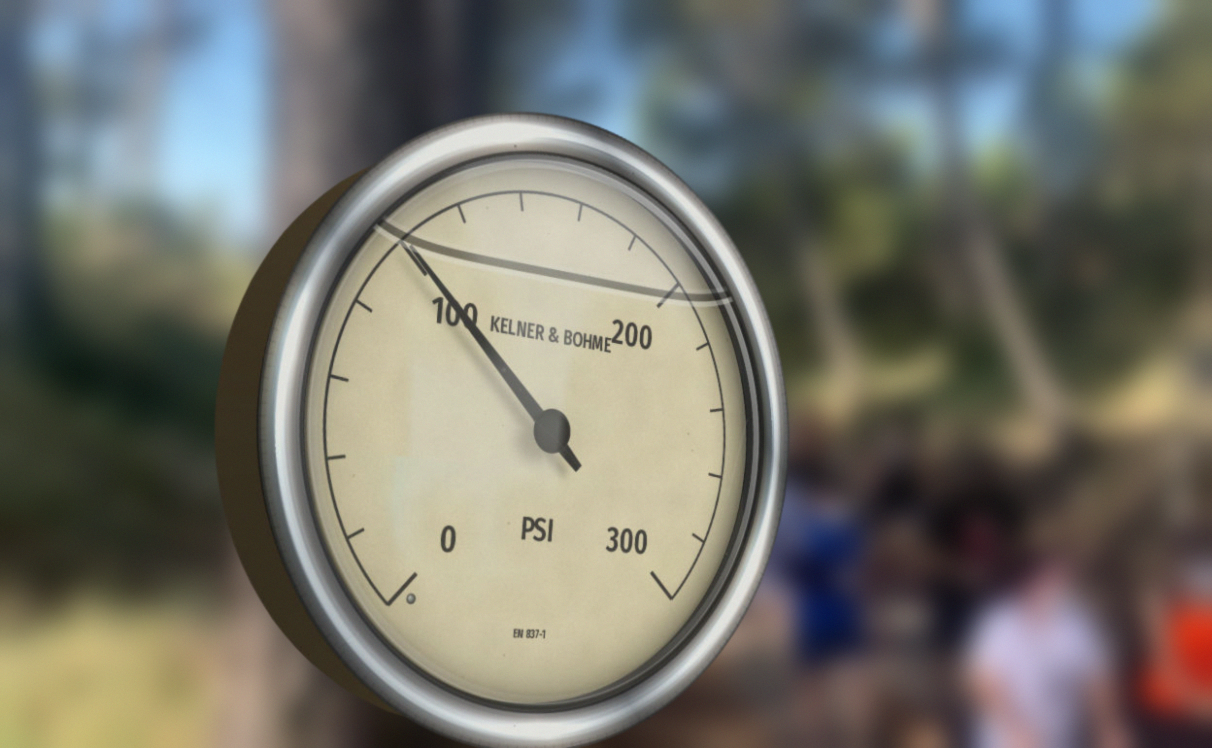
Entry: 100 psi
